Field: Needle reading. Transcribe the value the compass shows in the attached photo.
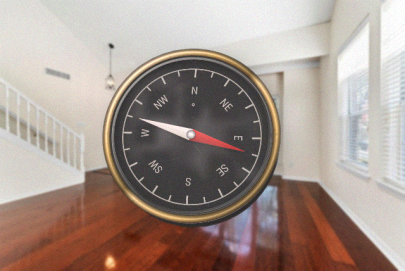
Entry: 105 °
